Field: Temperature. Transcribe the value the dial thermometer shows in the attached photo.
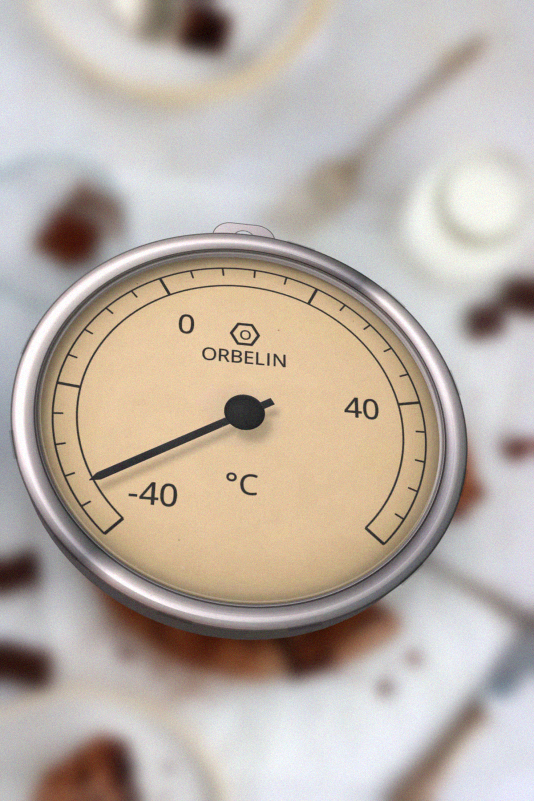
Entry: -34 °C
